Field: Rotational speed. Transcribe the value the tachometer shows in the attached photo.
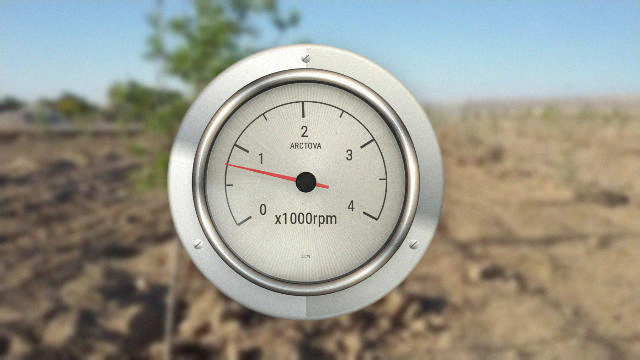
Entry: 750 rpm
